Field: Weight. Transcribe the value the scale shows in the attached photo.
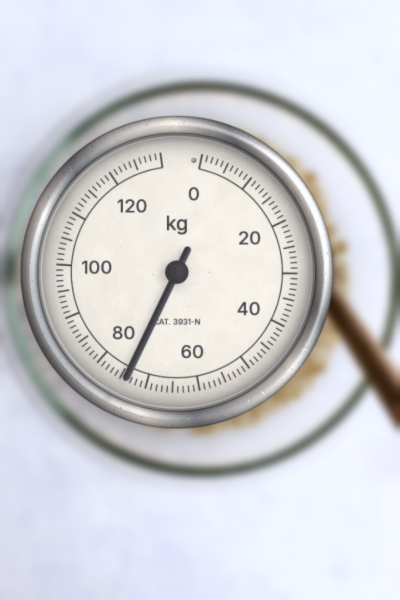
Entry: 74 kg
